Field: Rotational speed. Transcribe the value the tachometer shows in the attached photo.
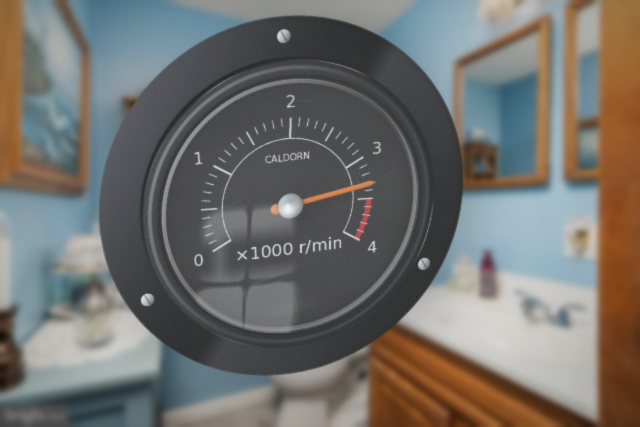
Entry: 3300 rpm
